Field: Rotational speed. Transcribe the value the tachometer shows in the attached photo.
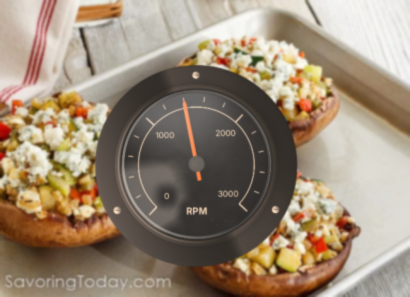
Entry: 1400 rpm
